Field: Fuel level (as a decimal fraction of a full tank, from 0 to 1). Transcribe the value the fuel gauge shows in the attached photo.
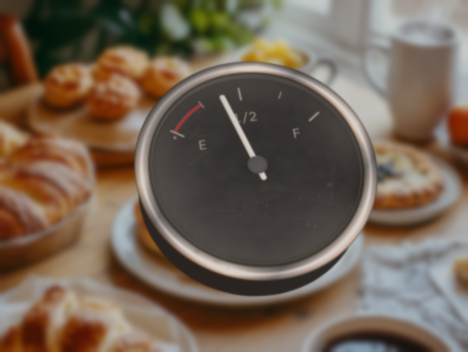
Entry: 0.375
